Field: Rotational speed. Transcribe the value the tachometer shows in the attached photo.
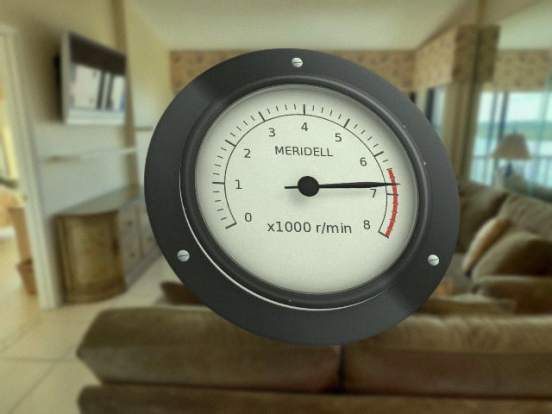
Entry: 6800 rpm
